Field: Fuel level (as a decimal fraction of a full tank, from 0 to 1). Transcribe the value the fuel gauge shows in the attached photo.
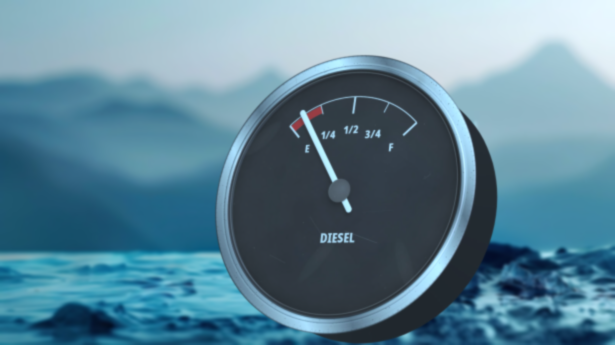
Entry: 0.125
